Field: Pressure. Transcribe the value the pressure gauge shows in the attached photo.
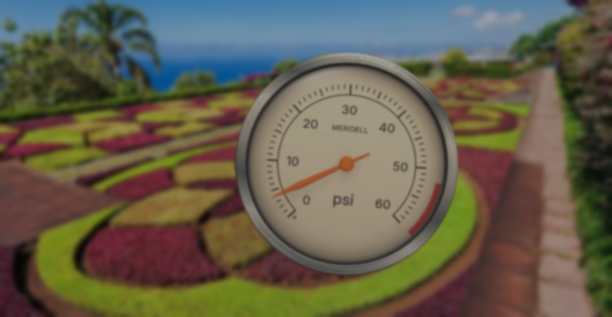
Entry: 4 psi
